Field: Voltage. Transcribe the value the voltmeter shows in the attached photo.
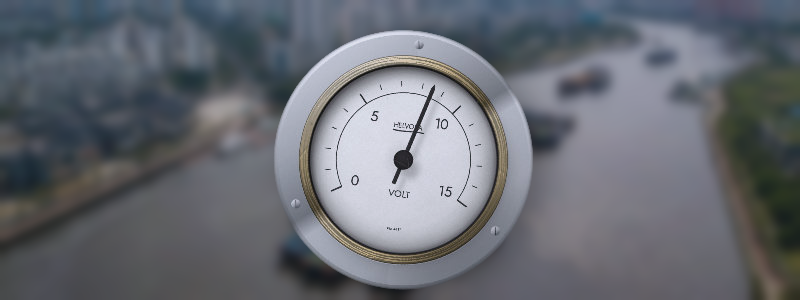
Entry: 8.5 V
